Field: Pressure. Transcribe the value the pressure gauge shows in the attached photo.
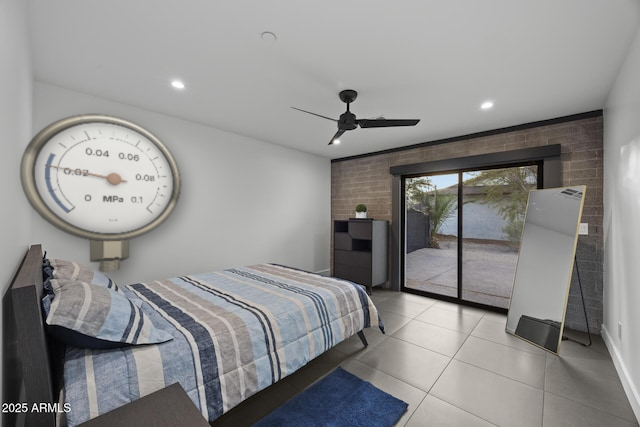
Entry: 0.02 MPa
